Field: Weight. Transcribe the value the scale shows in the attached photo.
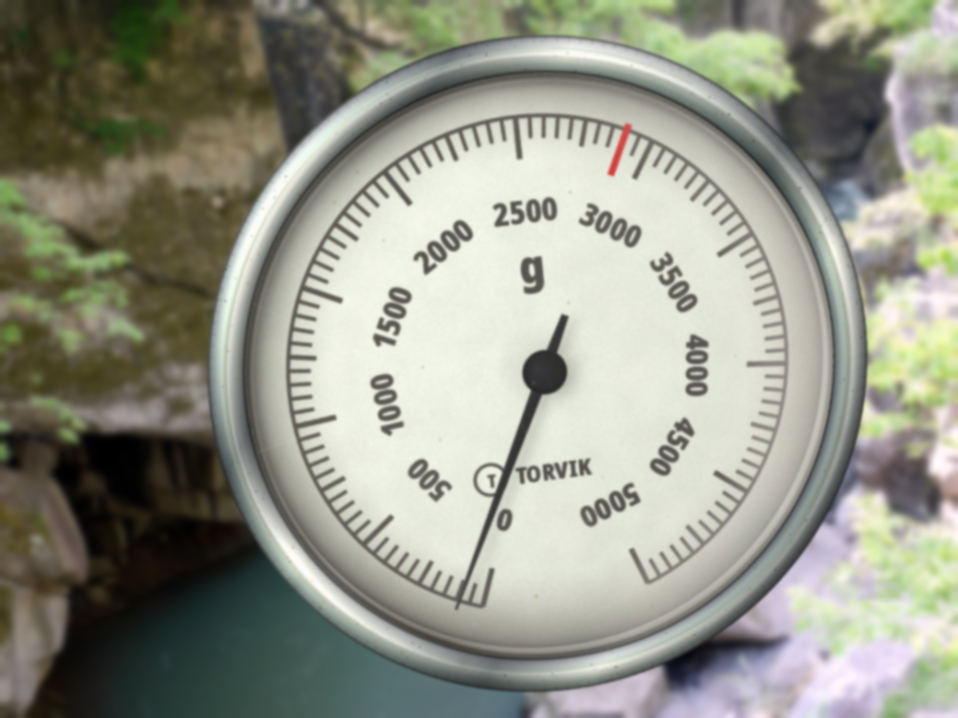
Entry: 100 g
